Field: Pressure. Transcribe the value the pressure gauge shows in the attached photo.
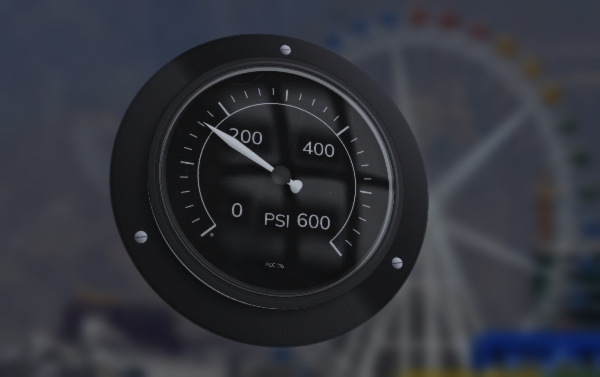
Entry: 160 psi
